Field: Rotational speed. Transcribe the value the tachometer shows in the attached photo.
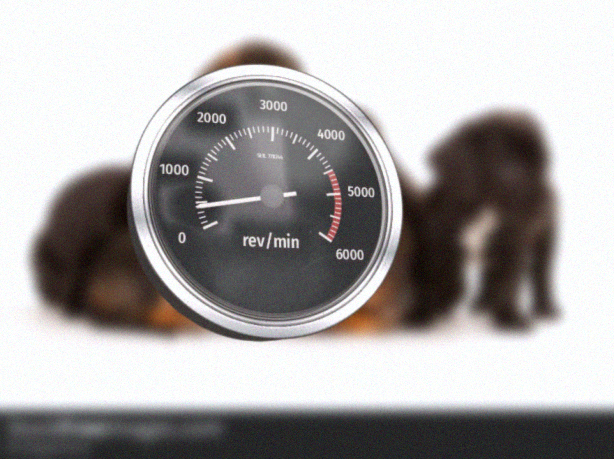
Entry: 400 rpm
